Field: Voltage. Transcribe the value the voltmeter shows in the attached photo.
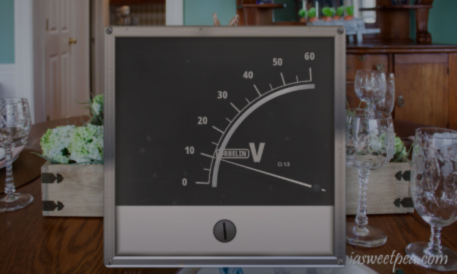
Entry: 10 V
